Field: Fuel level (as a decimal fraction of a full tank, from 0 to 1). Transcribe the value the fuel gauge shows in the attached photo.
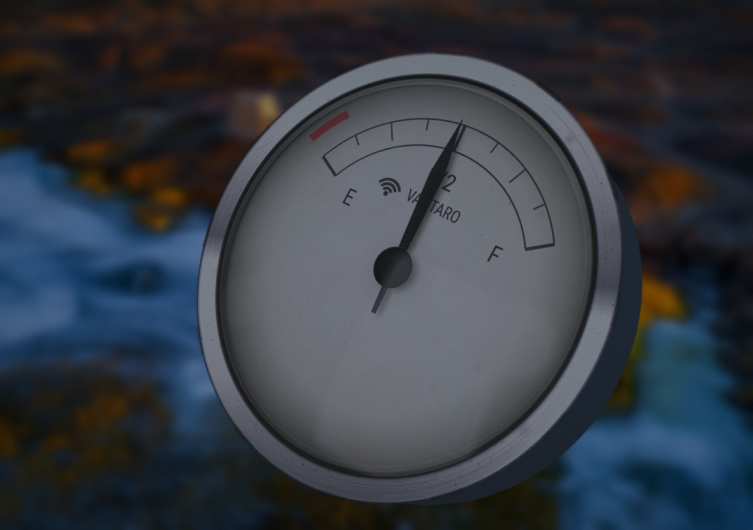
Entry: 0.5
